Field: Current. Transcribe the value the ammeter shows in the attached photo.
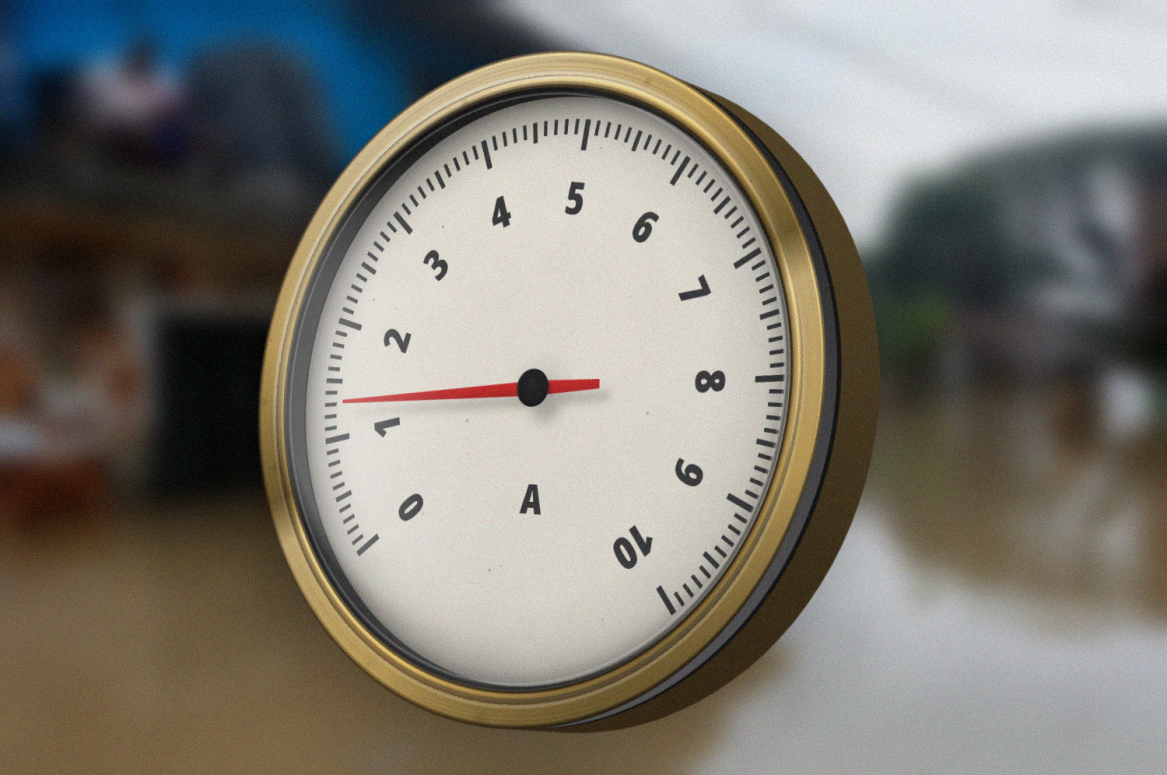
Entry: 1.3 A
